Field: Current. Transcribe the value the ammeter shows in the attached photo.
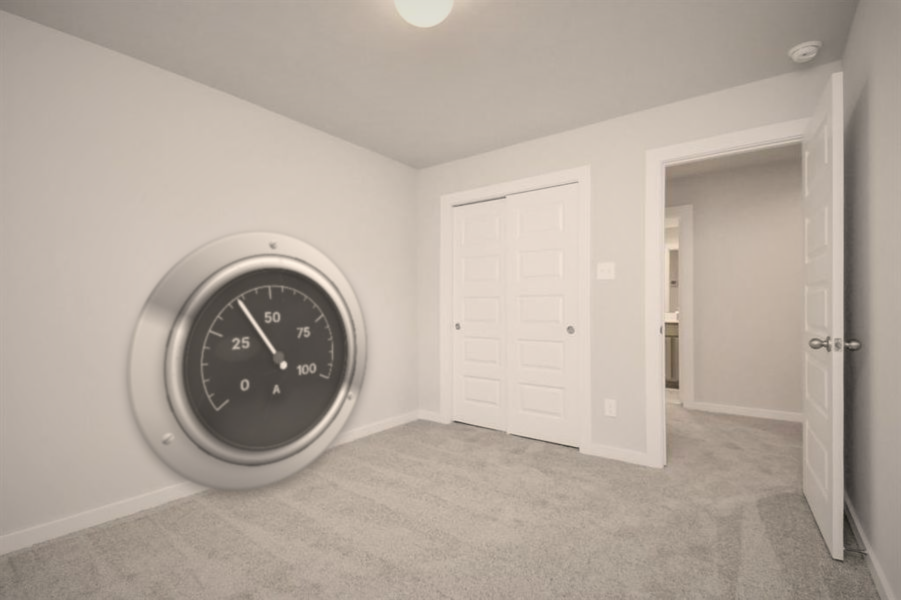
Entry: 37.5 A
